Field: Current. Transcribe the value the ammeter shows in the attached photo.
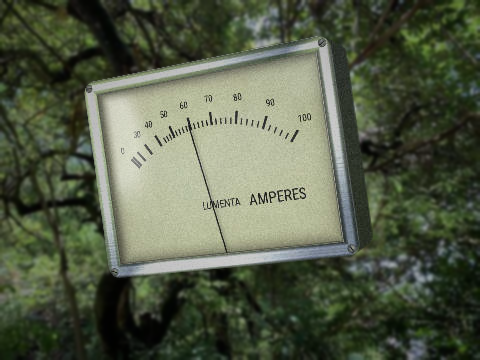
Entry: 60 A
